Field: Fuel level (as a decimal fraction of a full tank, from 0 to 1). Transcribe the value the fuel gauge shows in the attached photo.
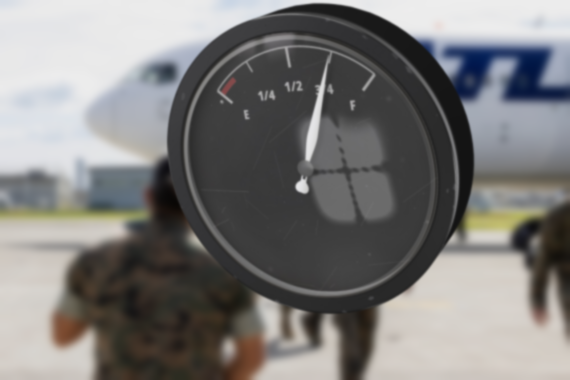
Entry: 0.75
